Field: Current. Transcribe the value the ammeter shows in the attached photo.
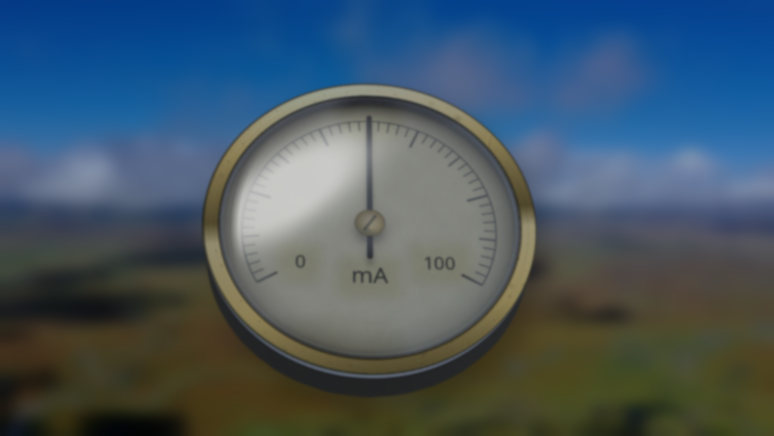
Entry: 50 mA
